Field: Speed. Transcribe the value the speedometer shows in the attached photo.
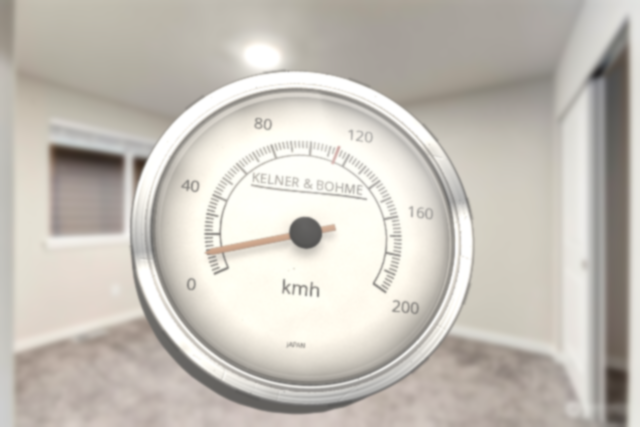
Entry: 10 km/h
